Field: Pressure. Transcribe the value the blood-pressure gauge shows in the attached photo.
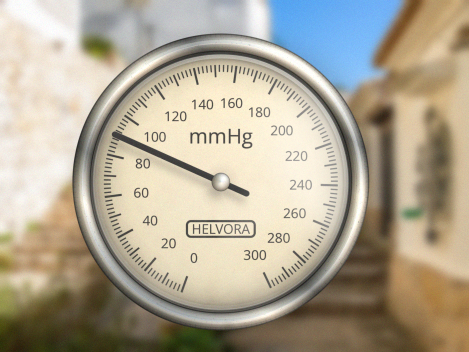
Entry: 90 mmHg
